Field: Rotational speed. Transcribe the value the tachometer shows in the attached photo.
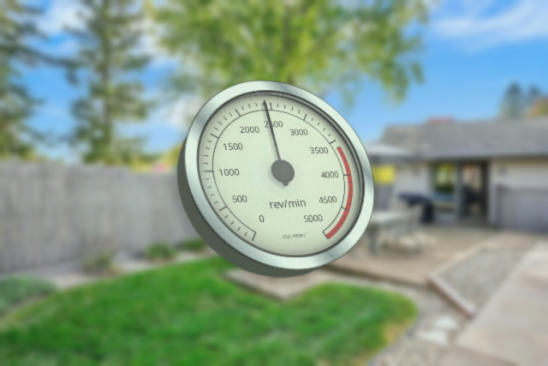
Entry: 2400 rpm
